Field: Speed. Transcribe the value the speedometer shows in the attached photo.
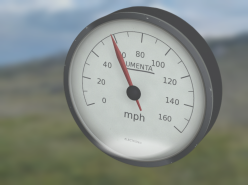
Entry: 60 mph
